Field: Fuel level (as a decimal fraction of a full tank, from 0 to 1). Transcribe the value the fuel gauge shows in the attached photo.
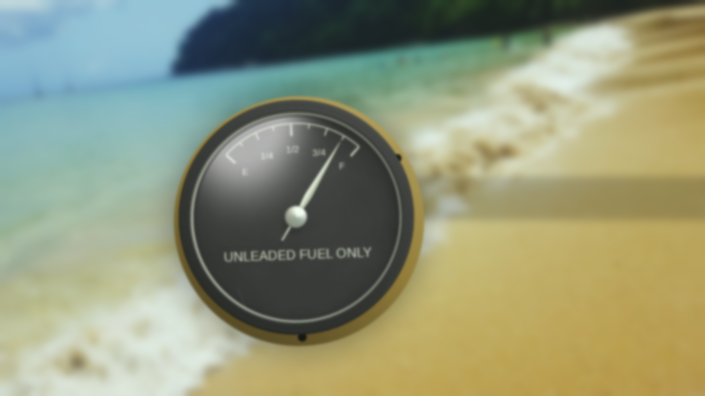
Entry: 0.875
